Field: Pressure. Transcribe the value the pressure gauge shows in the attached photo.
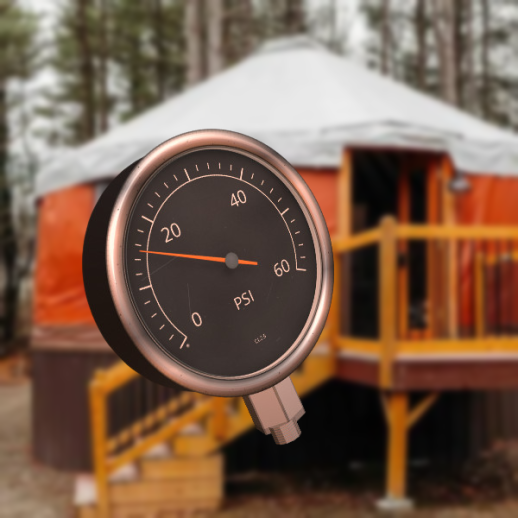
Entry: 15 psi
